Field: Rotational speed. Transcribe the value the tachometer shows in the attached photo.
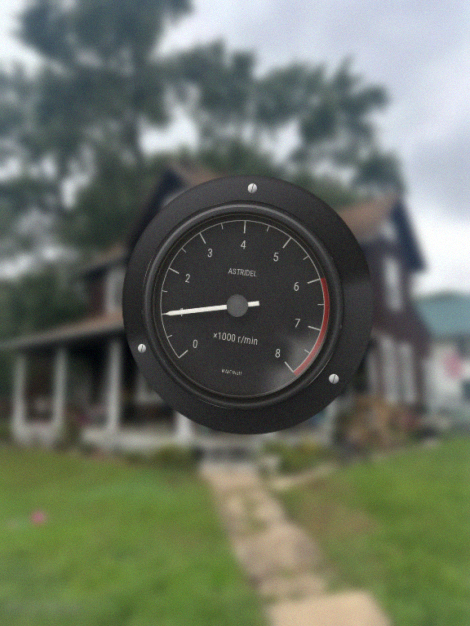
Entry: 1000 rpm
